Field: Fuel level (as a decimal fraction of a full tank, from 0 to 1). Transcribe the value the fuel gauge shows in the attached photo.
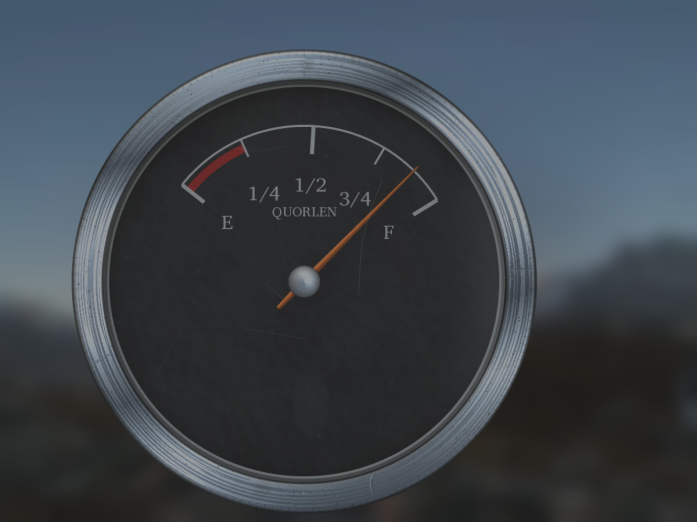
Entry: 0.875
